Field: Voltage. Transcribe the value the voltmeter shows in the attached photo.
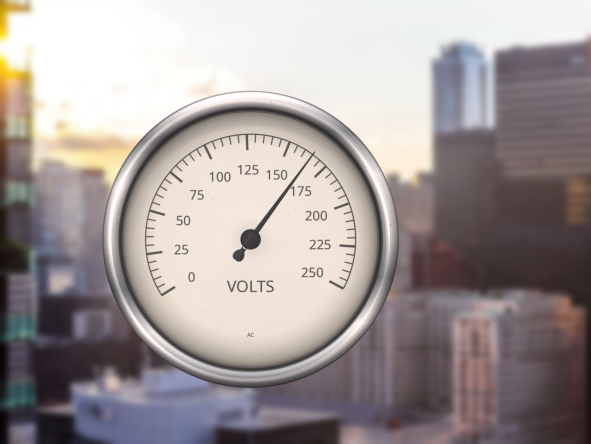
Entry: 165 V
